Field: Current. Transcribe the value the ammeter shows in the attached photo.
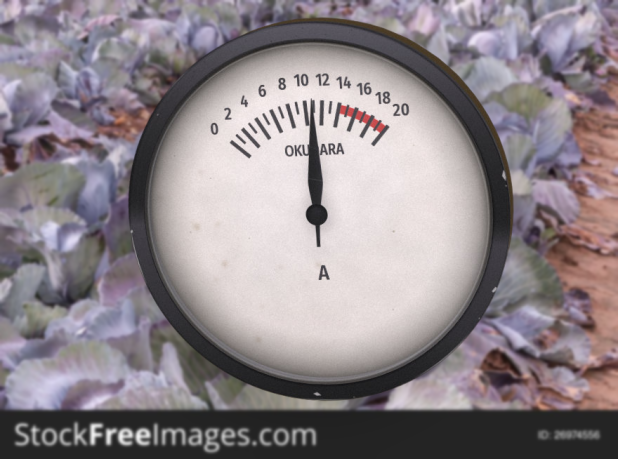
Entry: 11 A
